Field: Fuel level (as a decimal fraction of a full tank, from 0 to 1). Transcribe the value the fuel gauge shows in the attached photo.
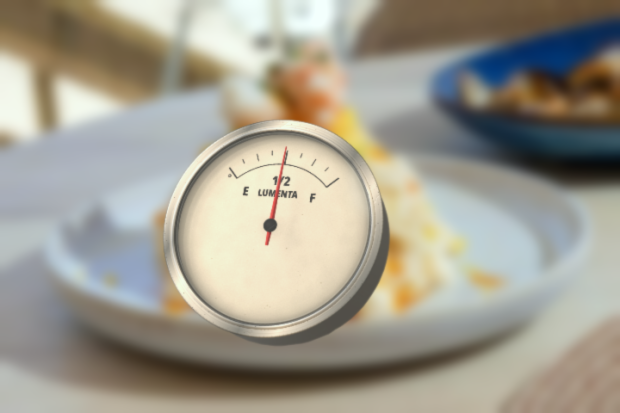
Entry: 0.5
